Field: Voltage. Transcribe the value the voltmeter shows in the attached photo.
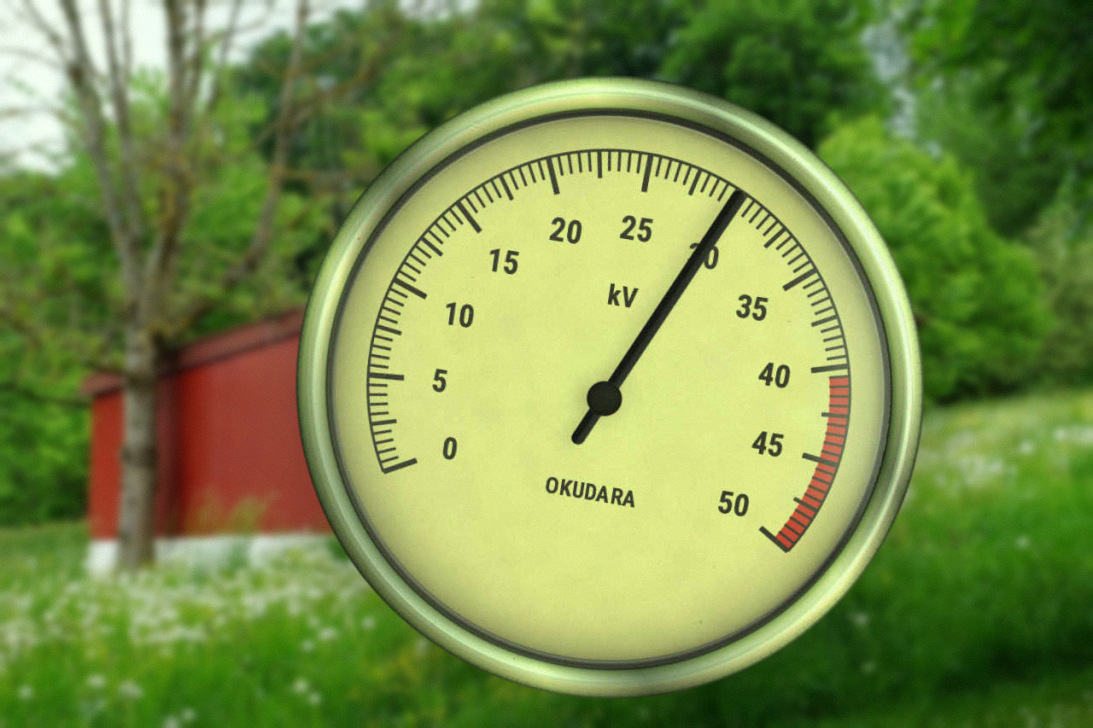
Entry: 29.75 kV
